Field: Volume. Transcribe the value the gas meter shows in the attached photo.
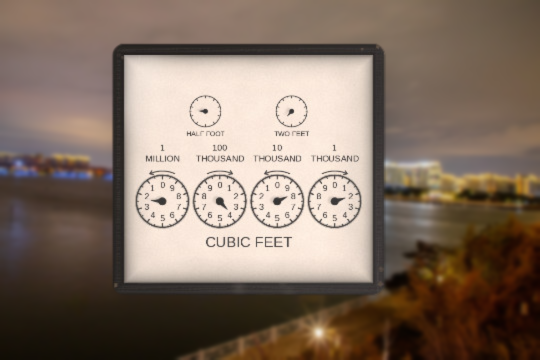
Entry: 238200 ft³
